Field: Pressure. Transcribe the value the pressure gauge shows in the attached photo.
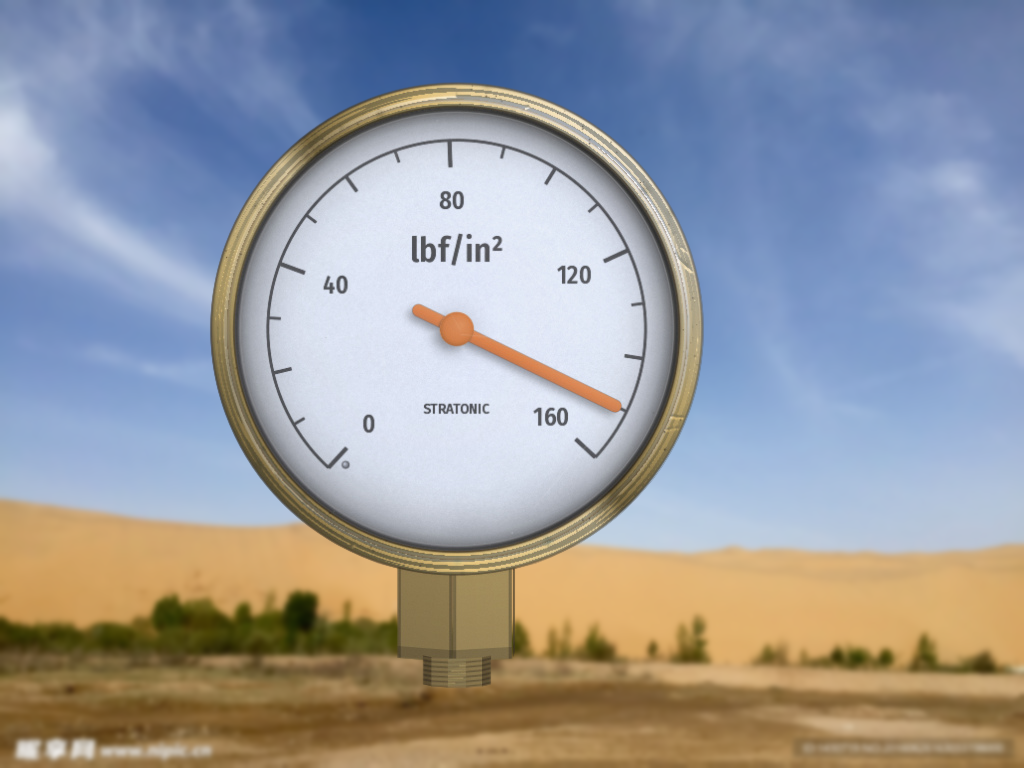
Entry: 150 psi
